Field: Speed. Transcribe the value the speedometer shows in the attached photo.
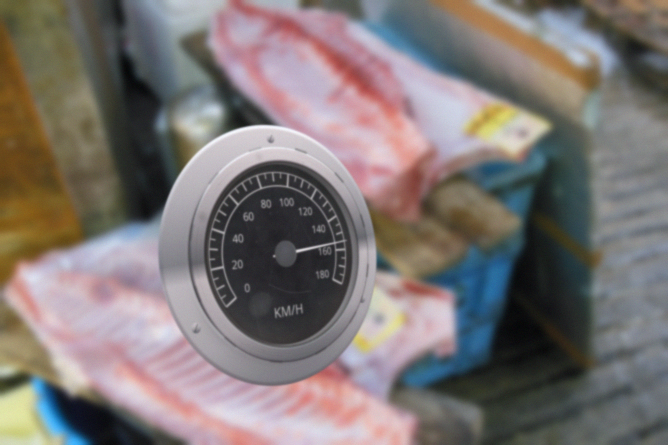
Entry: 155 km/h
